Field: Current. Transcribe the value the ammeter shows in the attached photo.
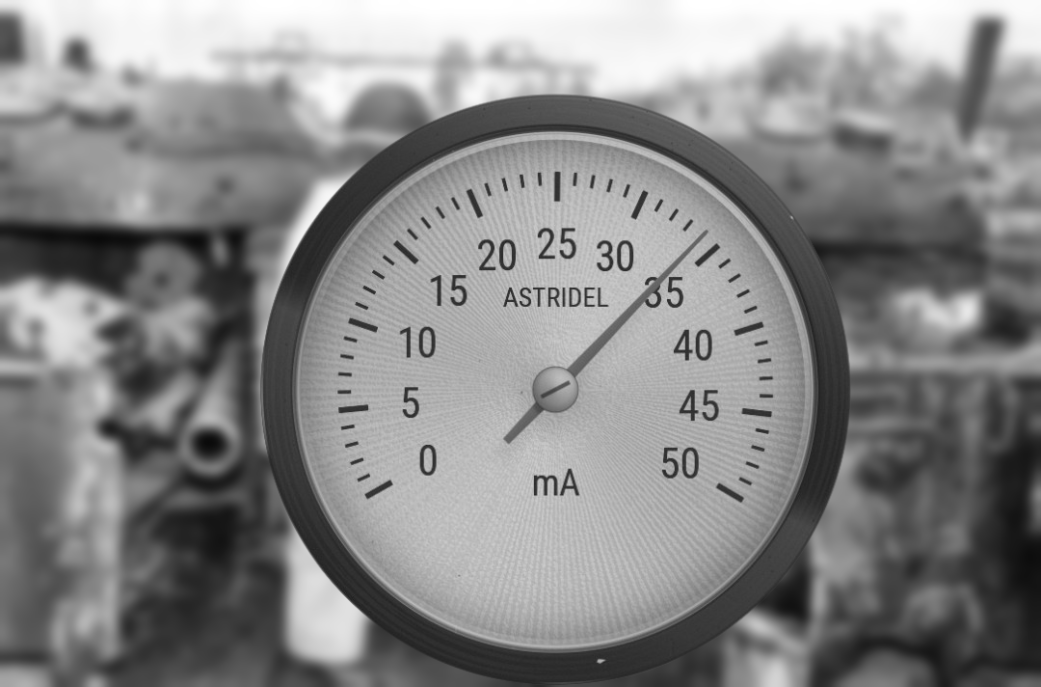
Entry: 34 mA
